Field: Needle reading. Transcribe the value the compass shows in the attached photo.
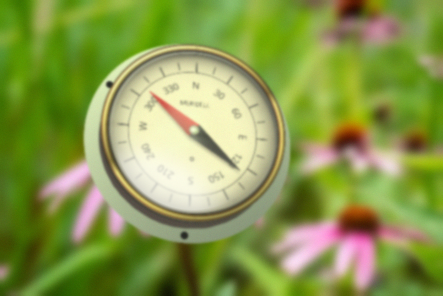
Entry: 307.5 °
